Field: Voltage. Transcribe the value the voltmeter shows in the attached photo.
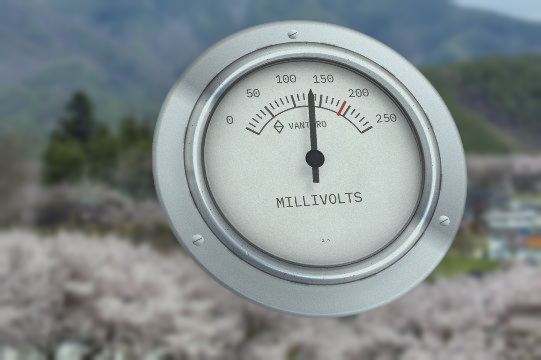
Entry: 130 mV
